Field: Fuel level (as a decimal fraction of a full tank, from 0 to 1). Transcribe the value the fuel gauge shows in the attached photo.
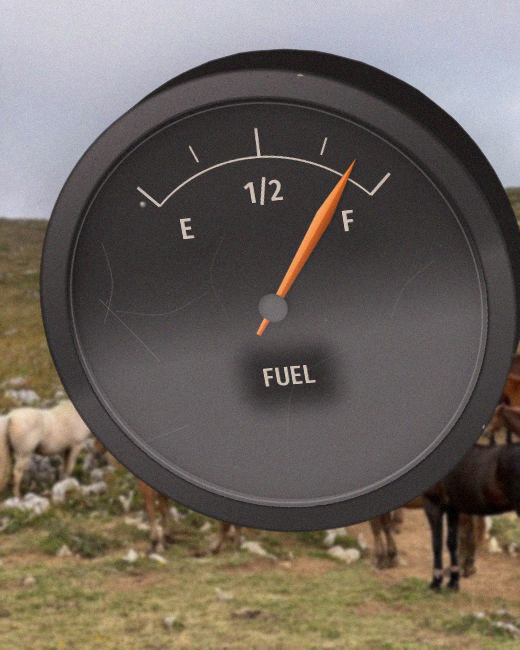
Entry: 0.875
